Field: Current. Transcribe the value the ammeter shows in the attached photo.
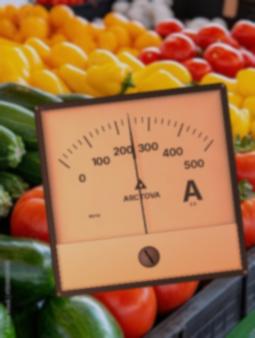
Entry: 240 A
